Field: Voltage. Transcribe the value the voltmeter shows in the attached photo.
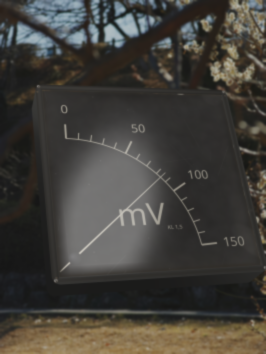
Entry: 85 mV
